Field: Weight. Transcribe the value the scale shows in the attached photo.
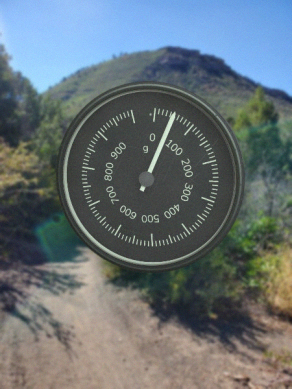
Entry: 50 g
